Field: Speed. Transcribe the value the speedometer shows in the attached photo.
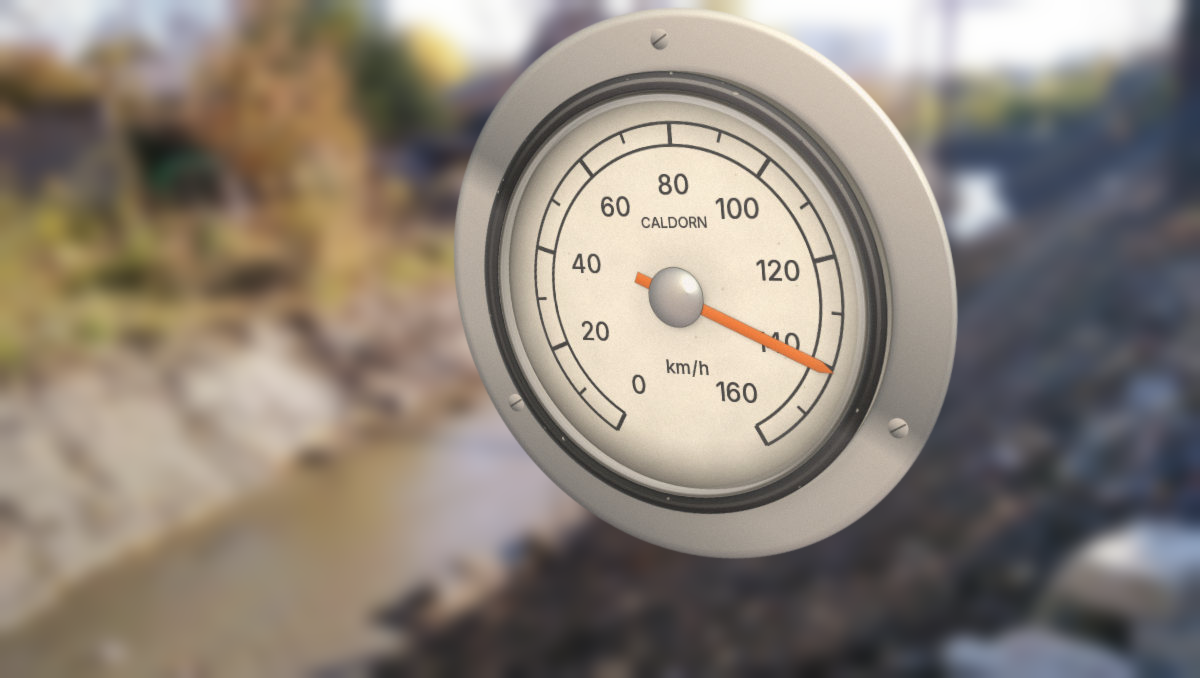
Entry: 140 km/h
